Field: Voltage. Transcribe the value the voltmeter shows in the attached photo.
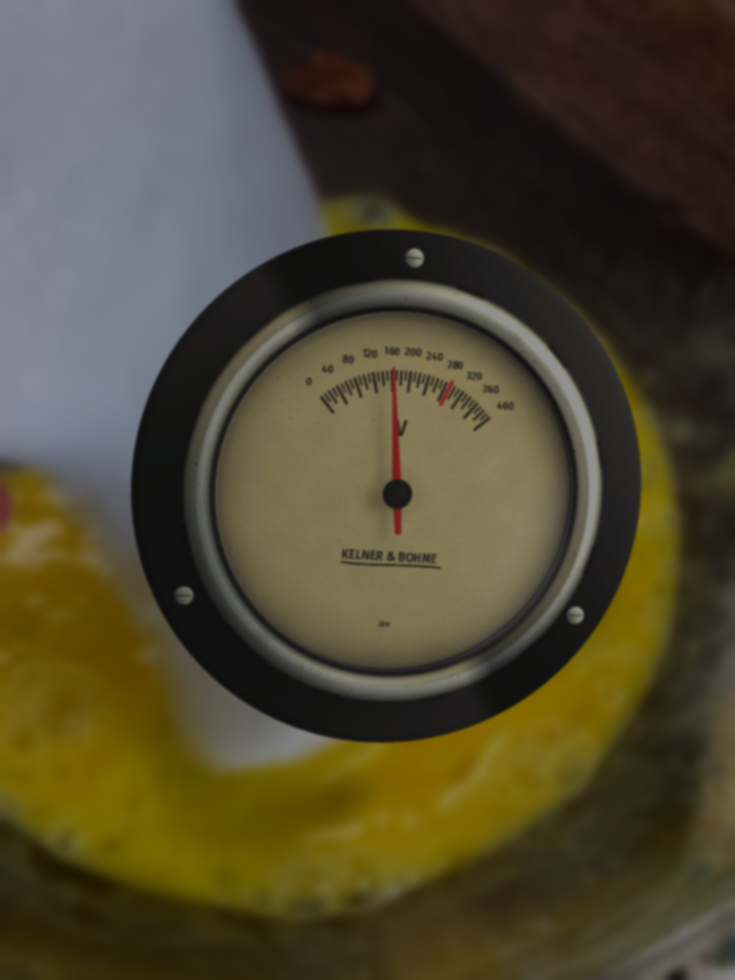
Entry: 160 V
